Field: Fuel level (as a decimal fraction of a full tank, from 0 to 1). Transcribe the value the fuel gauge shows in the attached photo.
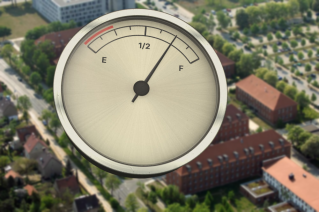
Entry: 0.75
